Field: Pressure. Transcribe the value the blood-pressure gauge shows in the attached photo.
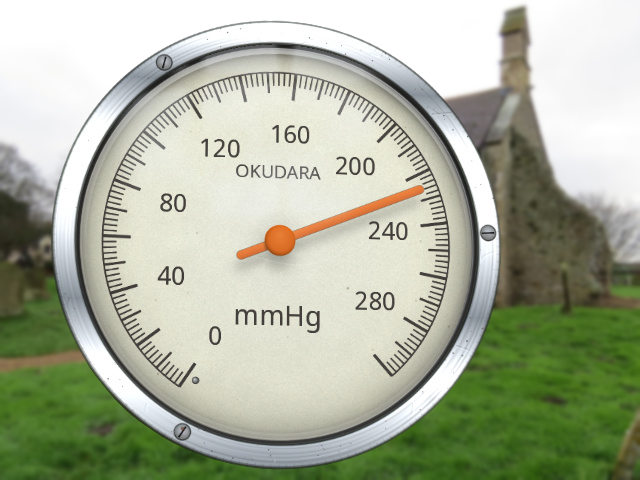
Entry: 226 mmHg
